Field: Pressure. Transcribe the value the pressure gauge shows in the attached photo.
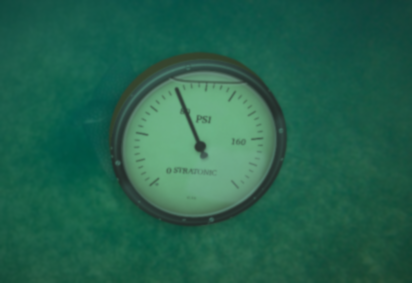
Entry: 80 psi
